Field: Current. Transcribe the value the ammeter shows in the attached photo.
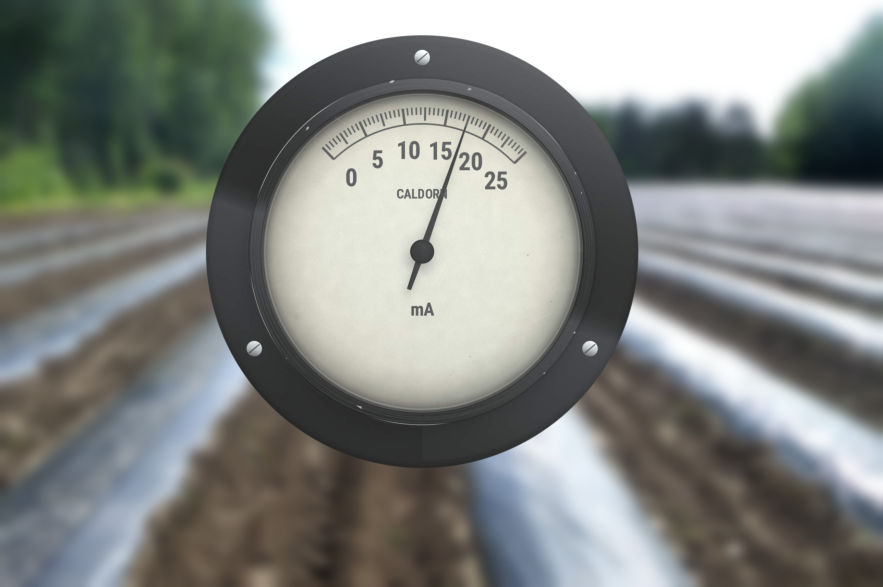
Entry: 17.5 mA
